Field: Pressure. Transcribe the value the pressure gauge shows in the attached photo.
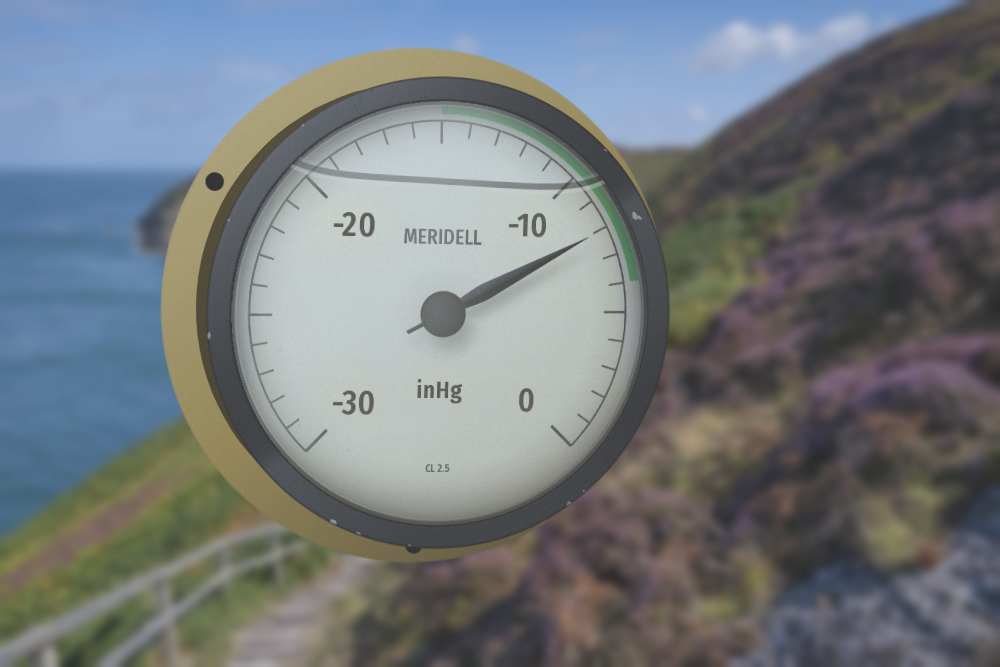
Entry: -8 inHg
